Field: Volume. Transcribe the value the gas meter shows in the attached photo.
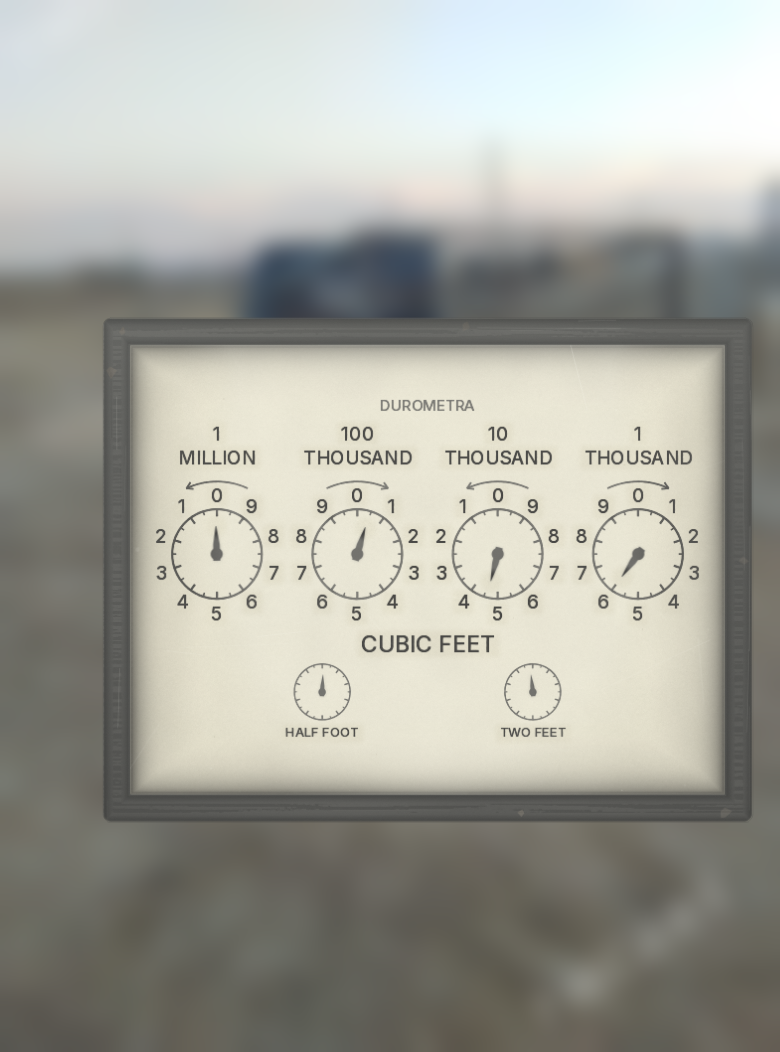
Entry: 4600 ft³
